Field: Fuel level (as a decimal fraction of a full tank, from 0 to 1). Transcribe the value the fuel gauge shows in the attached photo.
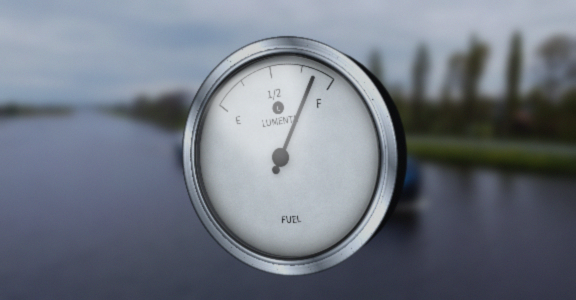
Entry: 0.875
